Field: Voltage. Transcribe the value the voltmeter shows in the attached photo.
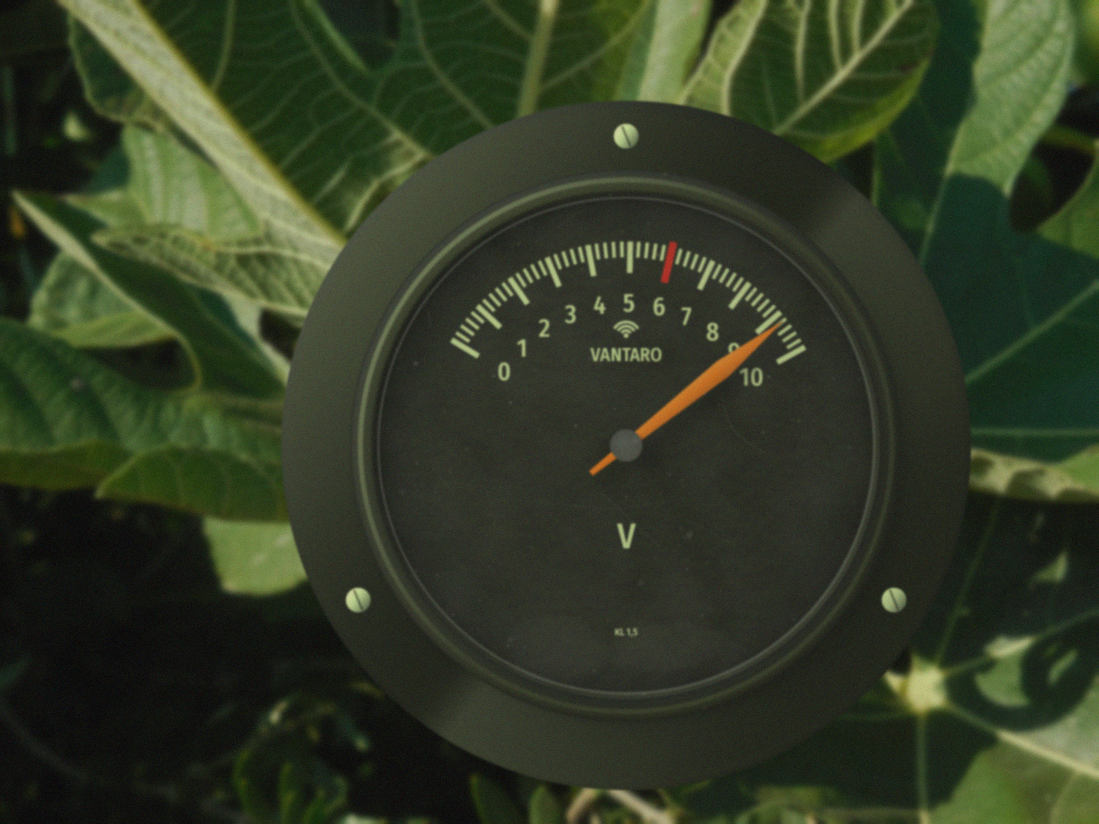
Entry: 9.2 V
